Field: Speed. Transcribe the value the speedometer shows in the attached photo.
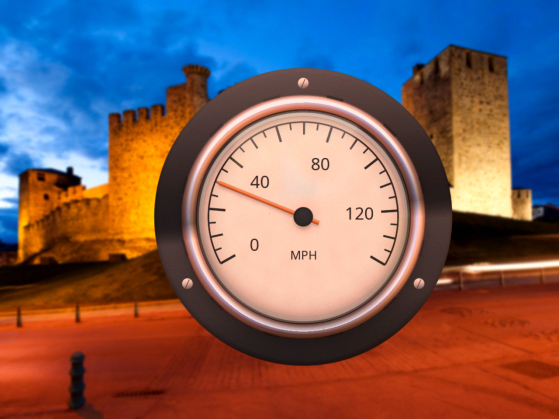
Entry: 30 mph
